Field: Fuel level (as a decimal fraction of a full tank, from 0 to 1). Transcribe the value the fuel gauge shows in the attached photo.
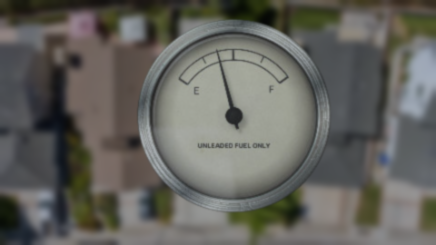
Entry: 0.375
